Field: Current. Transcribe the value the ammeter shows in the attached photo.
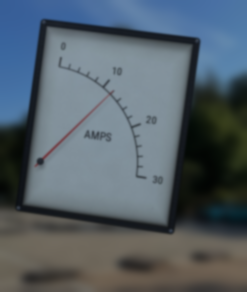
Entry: 12 A
